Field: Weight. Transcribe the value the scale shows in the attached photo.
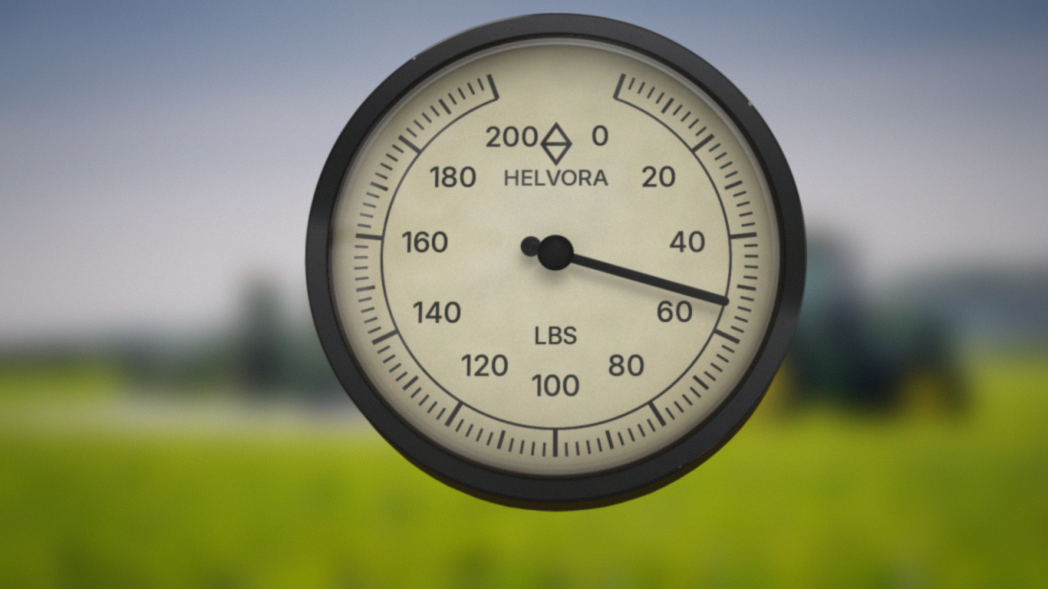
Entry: 54 lb
